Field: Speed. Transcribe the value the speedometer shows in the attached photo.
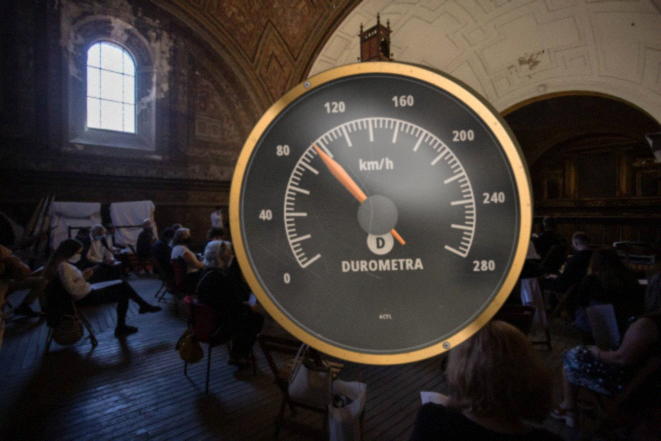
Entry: 96 km/h
